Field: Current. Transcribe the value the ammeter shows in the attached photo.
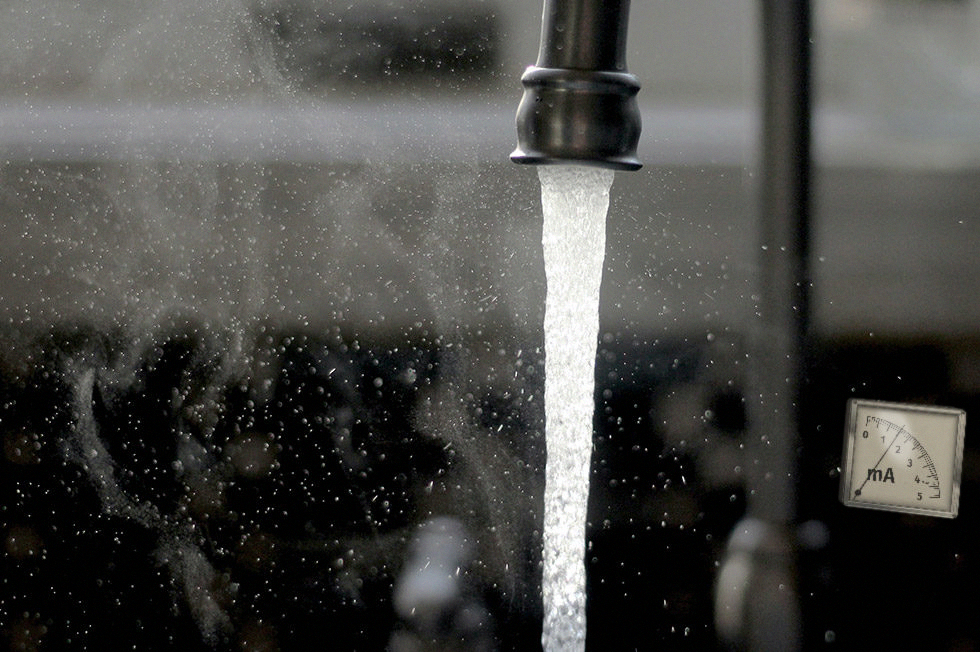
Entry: 1.5 mA
